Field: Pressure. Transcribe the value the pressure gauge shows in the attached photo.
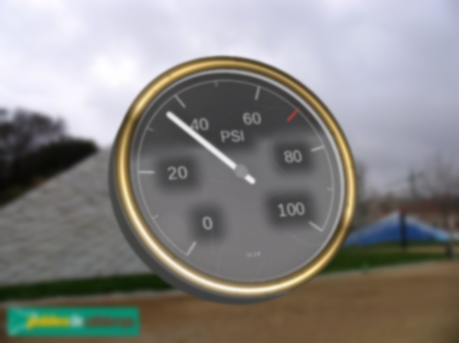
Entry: 35 psi
